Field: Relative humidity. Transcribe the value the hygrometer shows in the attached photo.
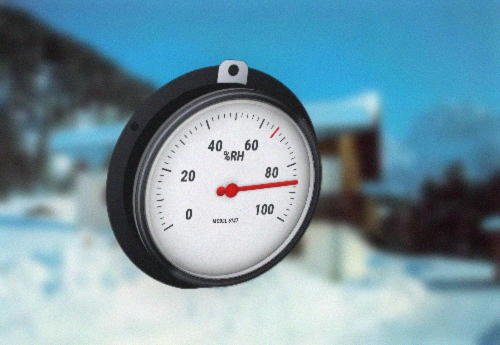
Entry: 86 %
